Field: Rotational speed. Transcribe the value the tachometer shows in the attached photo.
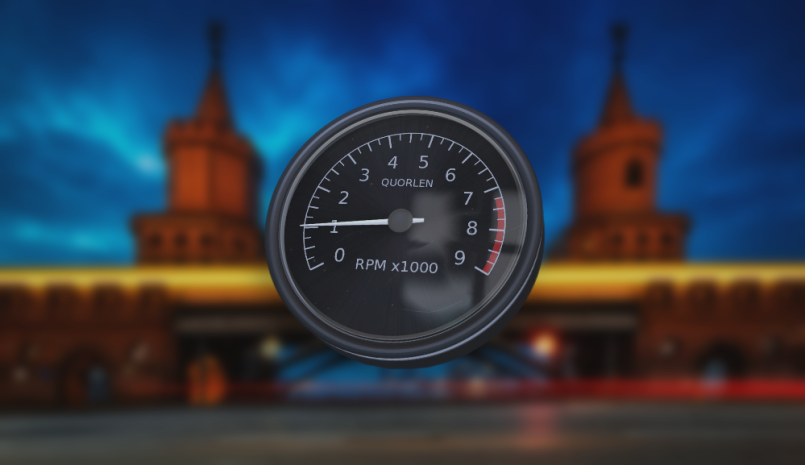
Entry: 1000 rpm
